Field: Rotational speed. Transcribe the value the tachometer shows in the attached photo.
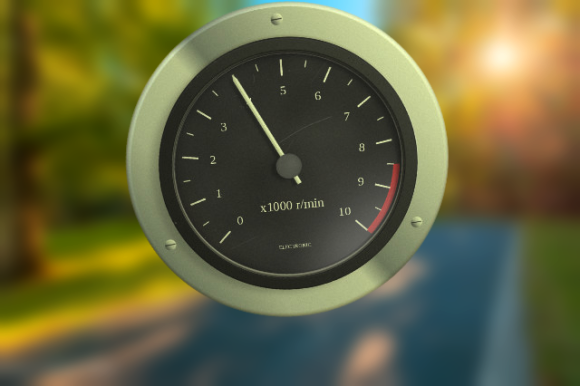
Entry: 4000 rpm
